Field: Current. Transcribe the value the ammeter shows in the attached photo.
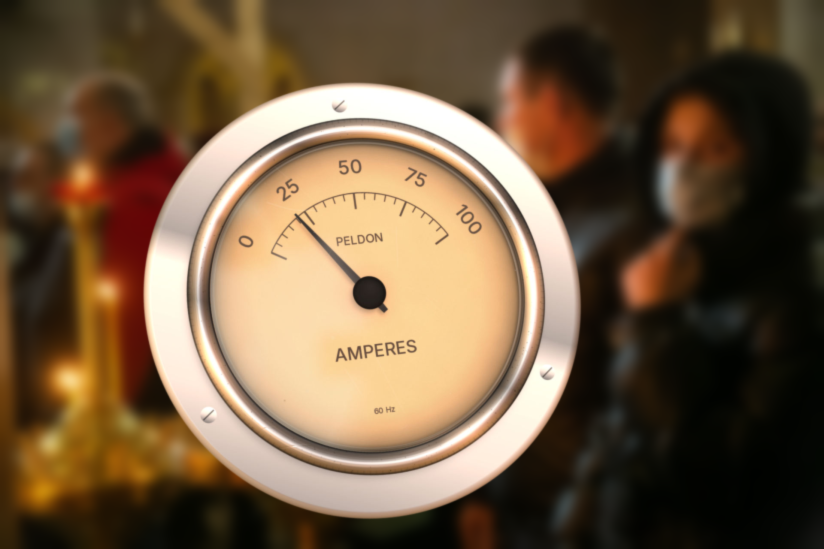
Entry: 20 A
